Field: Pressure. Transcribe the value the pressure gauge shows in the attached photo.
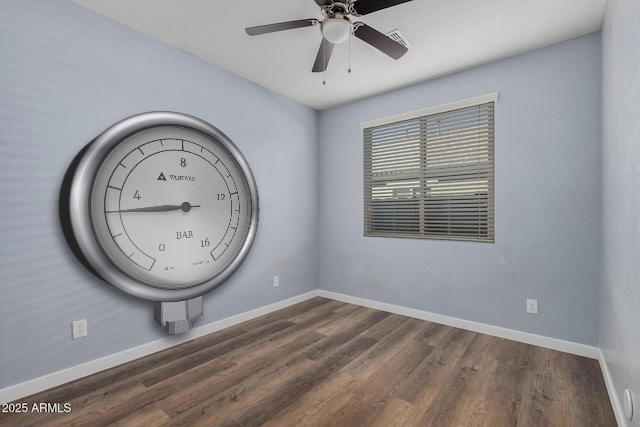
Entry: 3 bar
